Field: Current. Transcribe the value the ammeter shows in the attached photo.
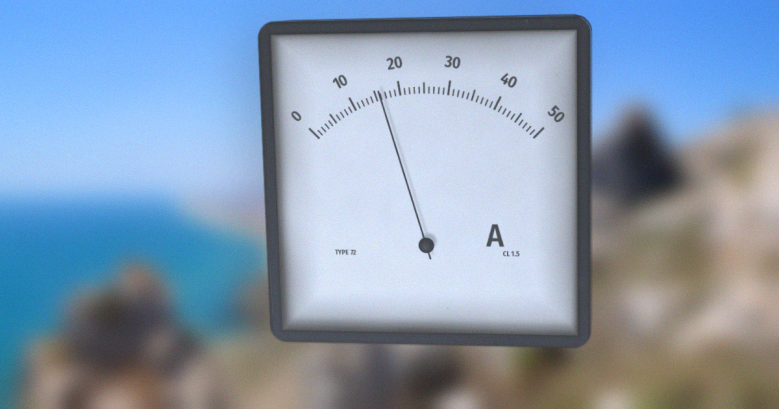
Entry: 16 A
